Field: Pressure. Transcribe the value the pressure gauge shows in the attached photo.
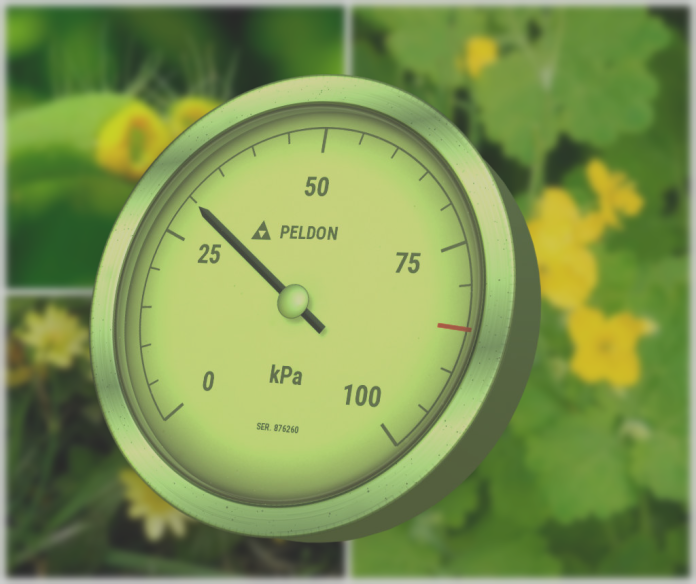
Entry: 30 kPa
